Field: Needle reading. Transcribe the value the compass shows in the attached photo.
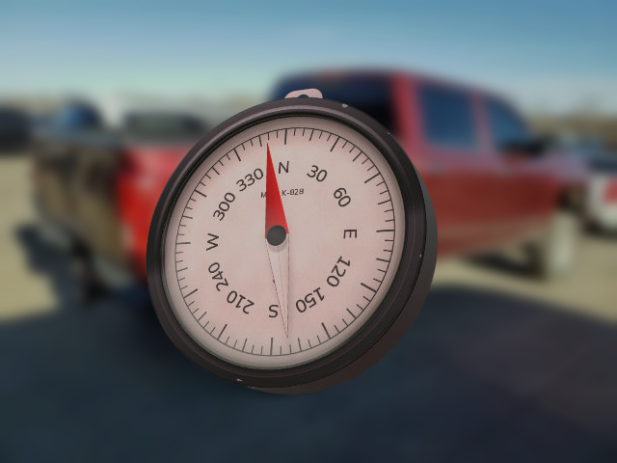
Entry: 350 °
